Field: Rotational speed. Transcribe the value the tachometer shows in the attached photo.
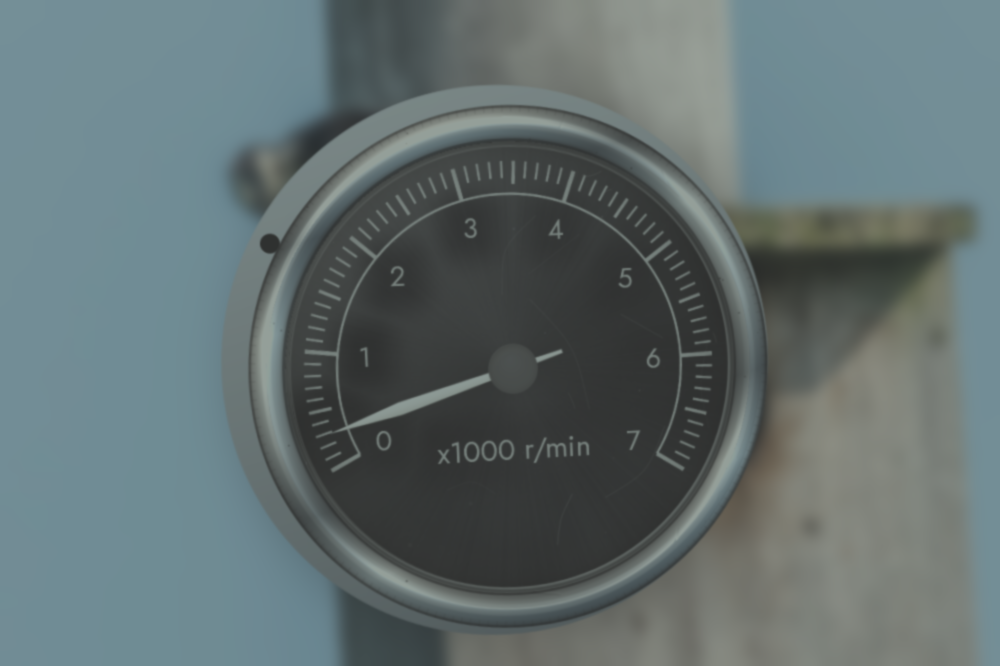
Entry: 300 rpm
